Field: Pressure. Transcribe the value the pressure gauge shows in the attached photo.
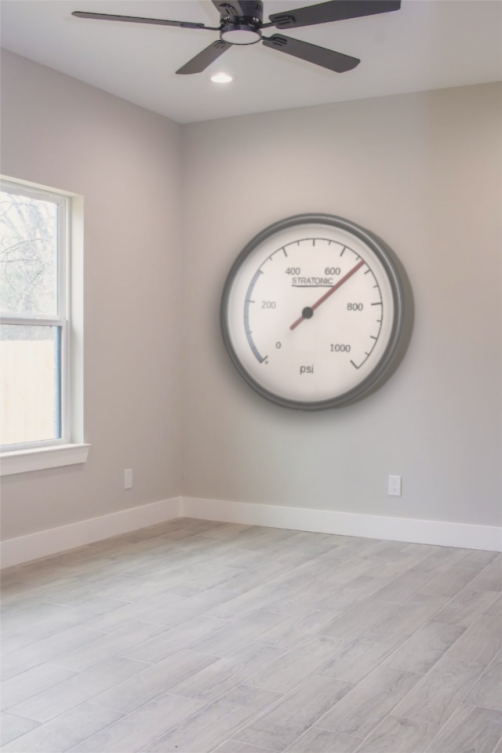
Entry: 675 psi
